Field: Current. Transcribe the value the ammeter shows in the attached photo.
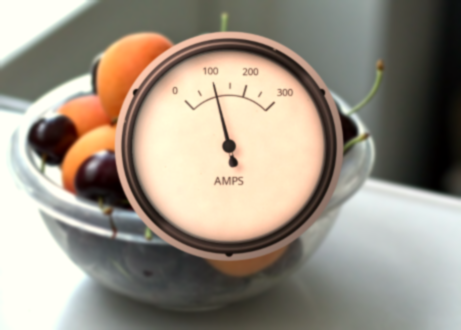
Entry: 100 A
